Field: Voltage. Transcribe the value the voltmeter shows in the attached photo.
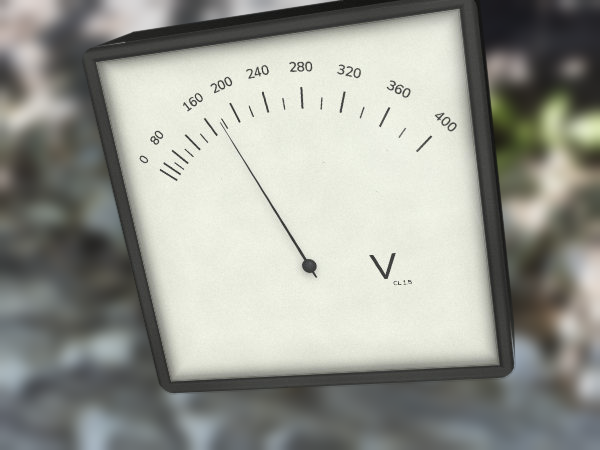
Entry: 180 V
